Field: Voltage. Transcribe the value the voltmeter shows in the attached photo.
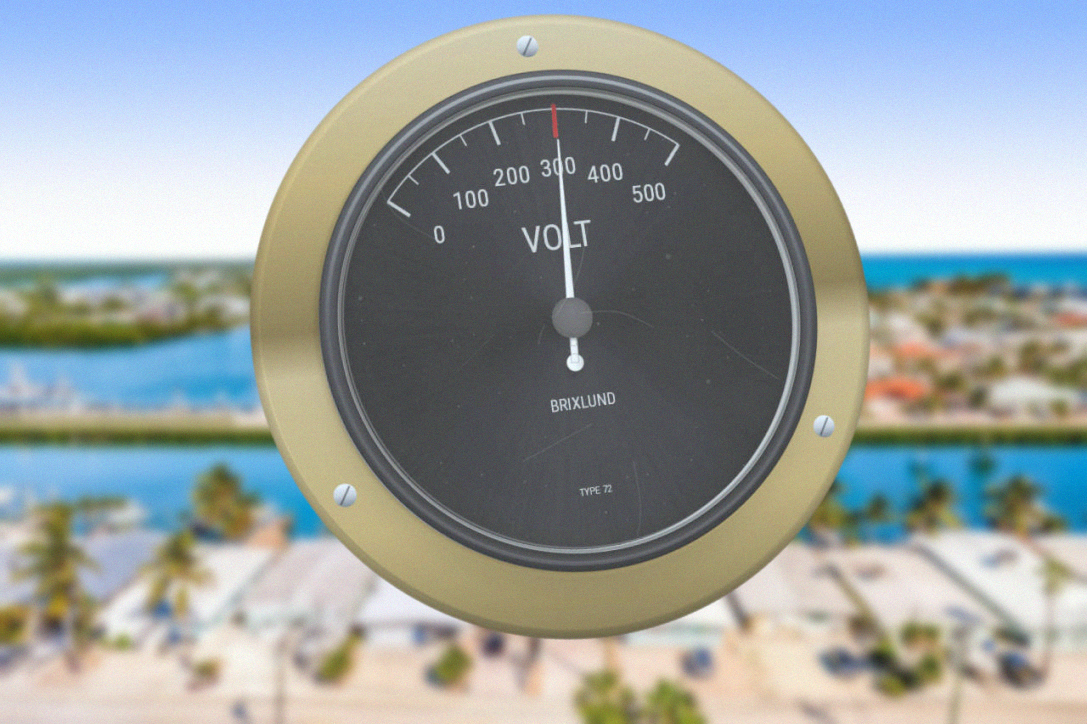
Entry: 300 V
